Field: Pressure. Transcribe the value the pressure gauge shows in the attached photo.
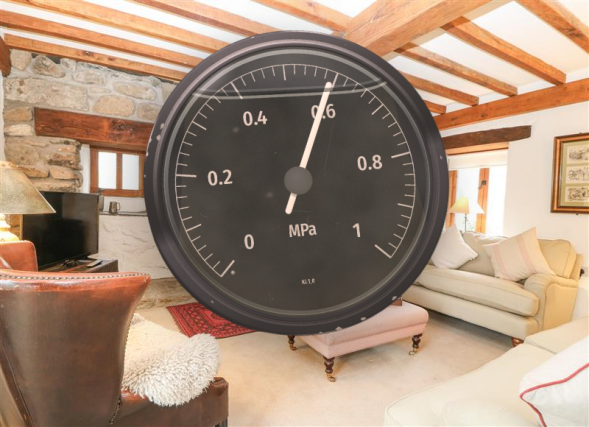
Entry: 0.59 MPa
